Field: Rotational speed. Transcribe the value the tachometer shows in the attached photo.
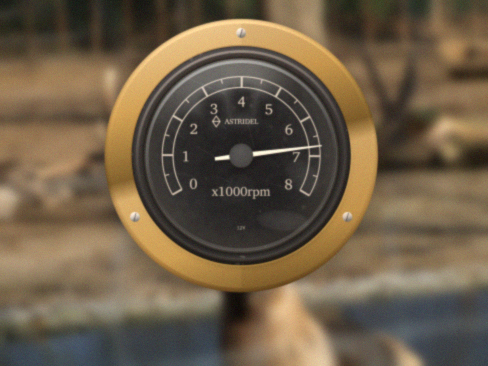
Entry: 6750 rpm
